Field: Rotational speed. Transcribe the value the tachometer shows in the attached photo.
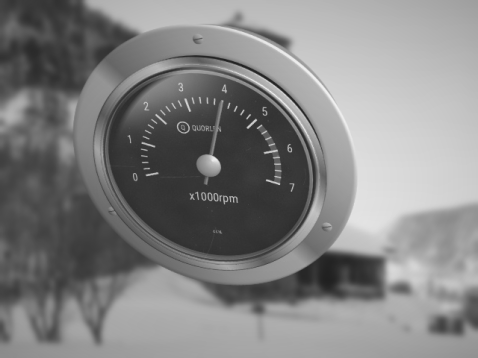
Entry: 4000 rpm
